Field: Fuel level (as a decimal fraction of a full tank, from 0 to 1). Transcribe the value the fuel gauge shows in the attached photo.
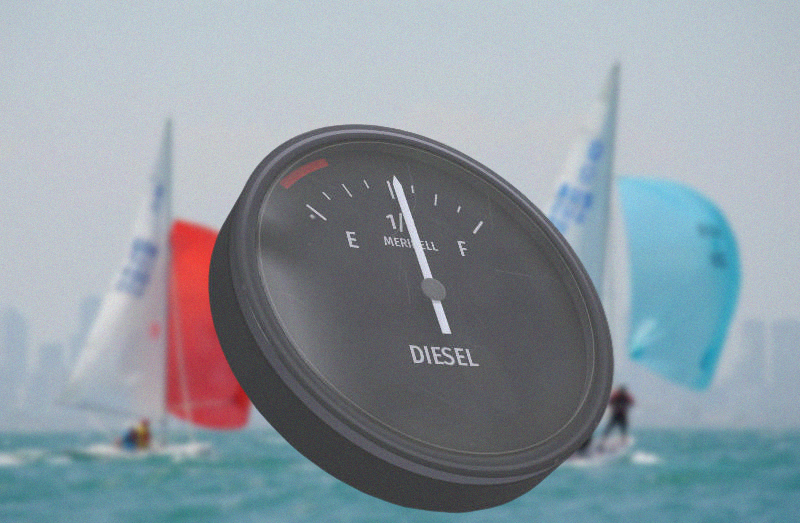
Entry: 0.5
